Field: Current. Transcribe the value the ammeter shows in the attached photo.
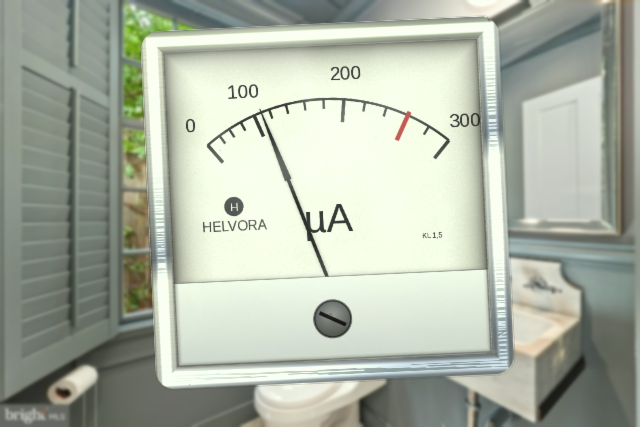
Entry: 110 µA
